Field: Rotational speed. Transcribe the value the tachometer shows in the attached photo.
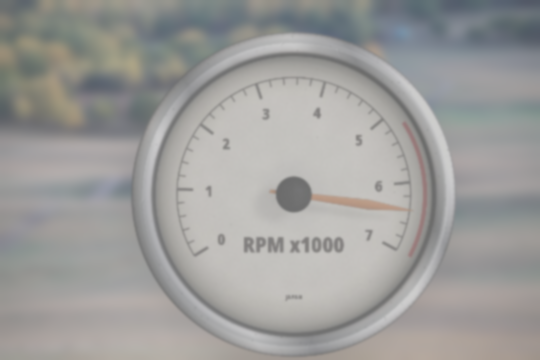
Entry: 6400 rpm
